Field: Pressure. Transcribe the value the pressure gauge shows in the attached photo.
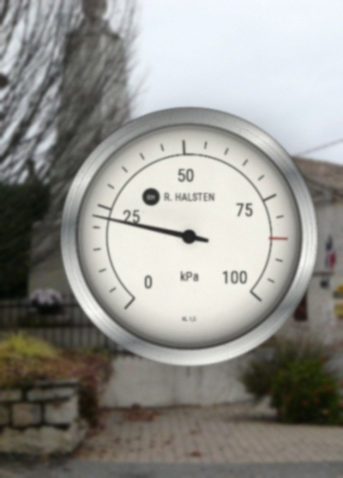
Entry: 22.5 kPa
